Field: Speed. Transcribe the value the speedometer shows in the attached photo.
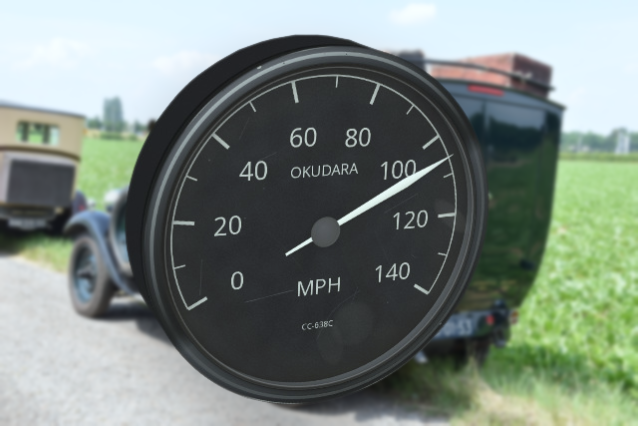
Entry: 105 mph
